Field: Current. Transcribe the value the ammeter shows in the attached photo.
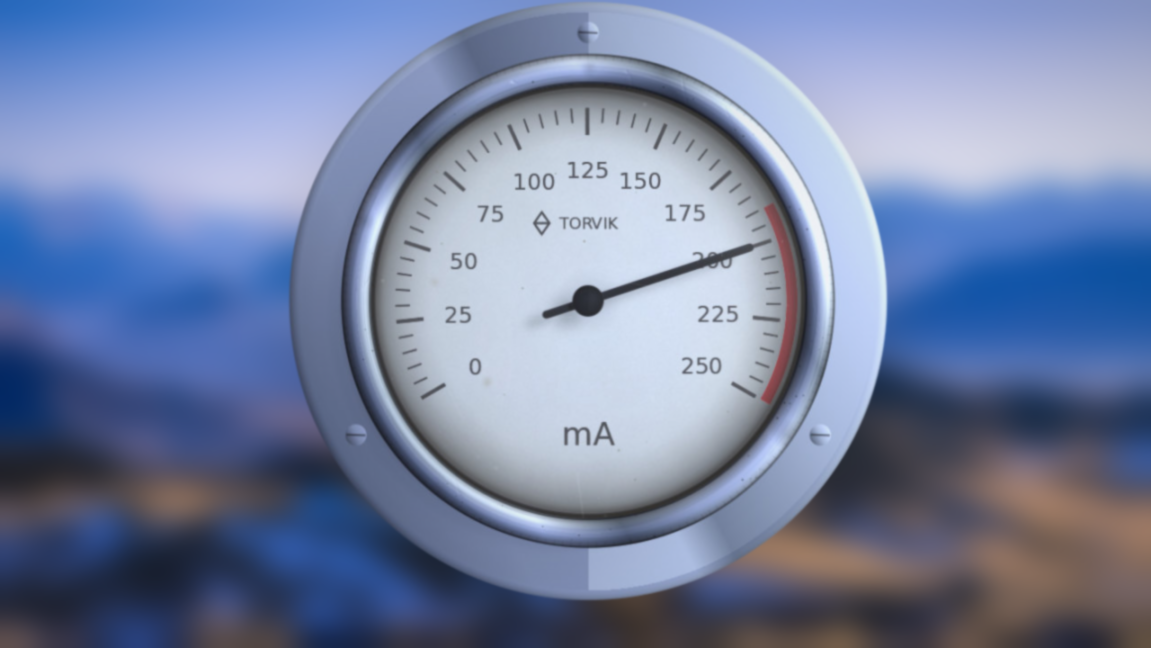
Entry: 200 mA
